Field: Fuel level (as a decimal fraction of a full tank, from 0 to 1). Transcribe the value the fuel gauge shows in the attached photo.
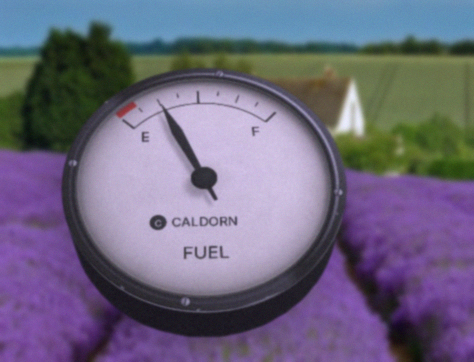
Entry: 0.25
